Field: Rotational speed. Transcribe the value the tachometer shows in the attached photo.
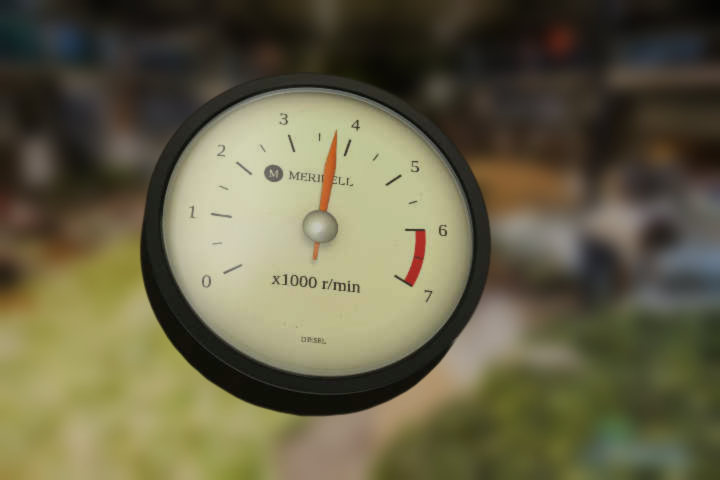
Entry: 3750 rpm
